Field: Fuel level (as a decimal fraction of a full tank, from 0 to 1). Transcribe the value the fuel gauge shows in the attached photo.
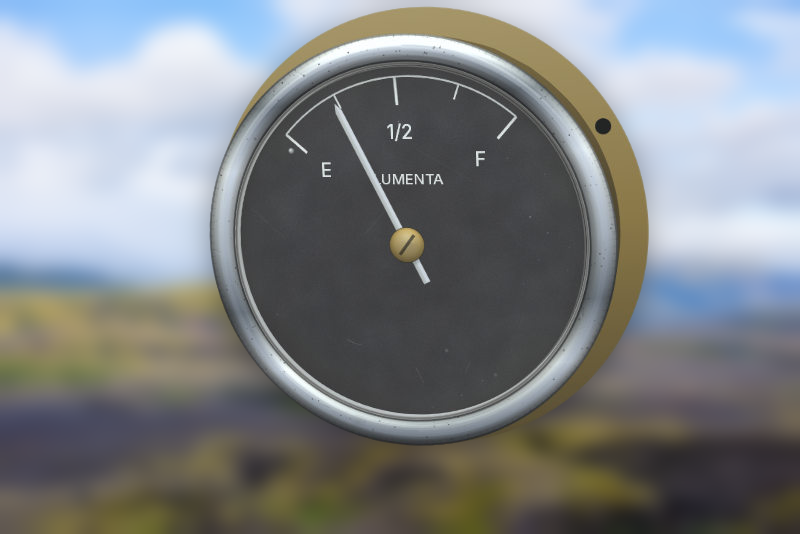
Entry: 0.25
